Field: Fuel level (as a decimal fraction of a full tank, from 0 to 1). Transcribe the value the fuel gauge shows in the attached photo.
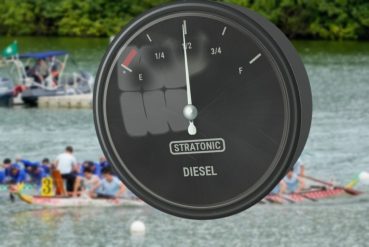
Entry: 0.5
